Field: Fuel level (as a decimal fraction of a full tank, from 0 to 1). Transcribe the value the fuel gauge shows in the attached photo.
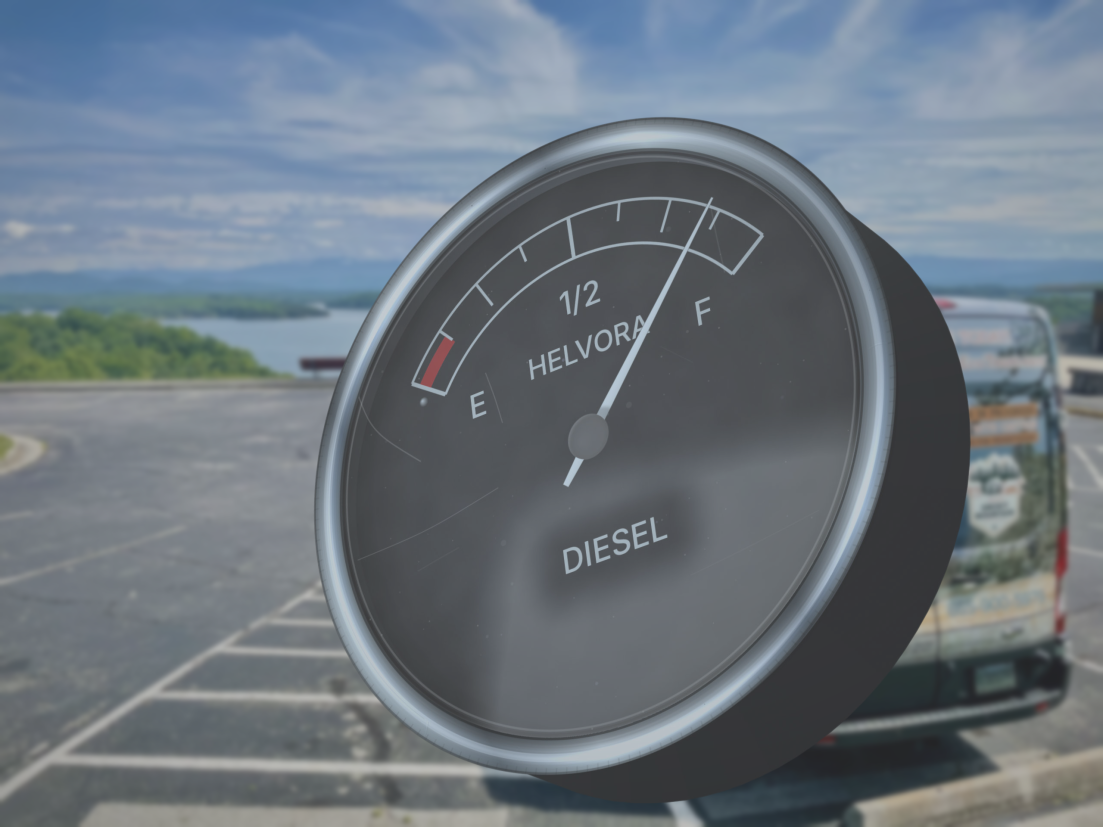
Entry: 0.875
